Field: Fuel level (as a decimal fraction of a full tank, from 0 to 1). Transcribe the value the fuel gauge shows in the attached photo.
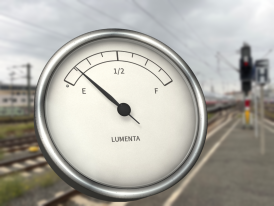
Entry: 0.125
